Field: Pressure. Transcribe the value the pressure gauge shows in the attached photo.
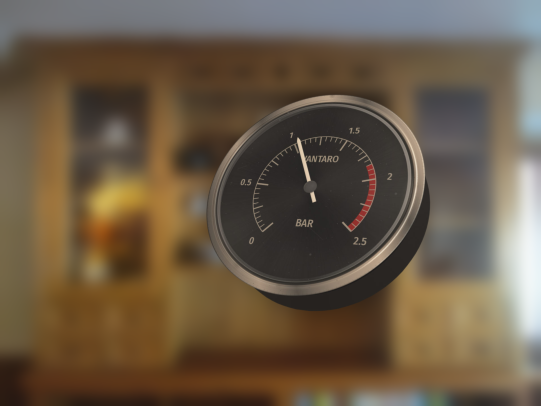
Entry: 1.05 bar
